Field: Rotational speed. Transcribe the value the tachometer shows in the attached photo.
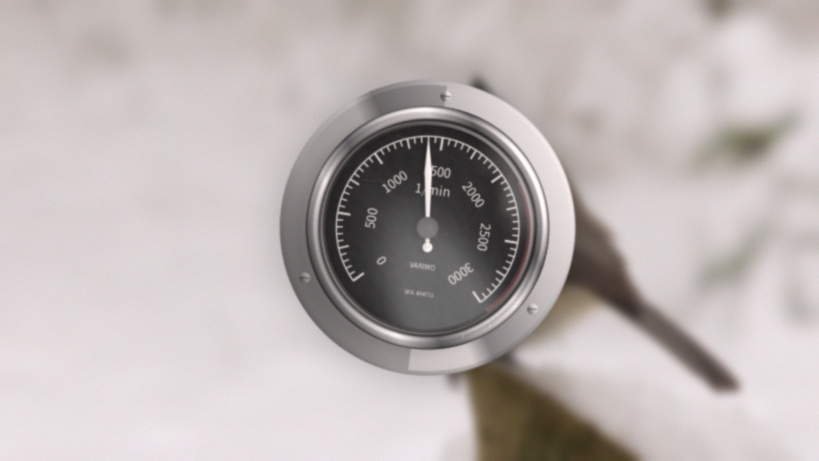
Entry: 1400 rpm
